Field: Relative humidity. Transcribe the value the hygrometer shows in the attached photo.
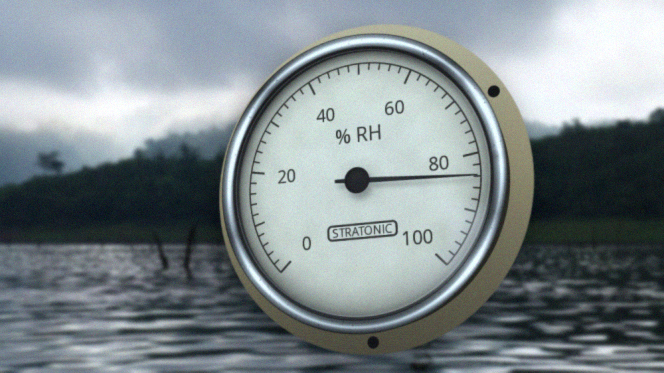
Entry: 84 %
